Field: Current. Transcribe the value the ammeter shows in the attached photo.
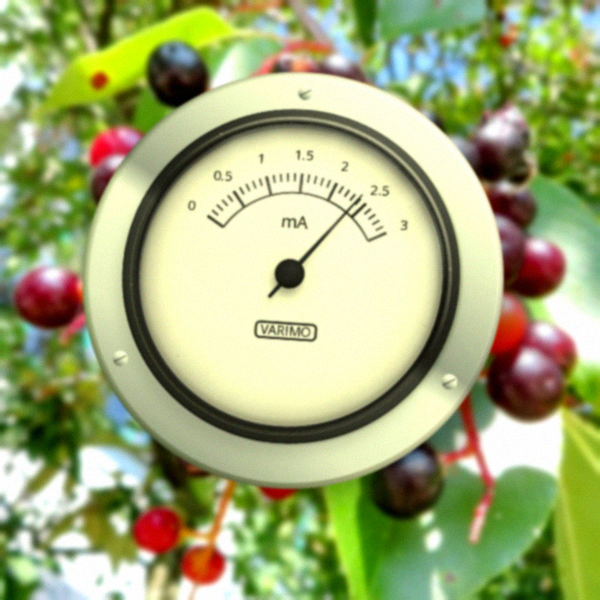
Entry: 2.4 mA
